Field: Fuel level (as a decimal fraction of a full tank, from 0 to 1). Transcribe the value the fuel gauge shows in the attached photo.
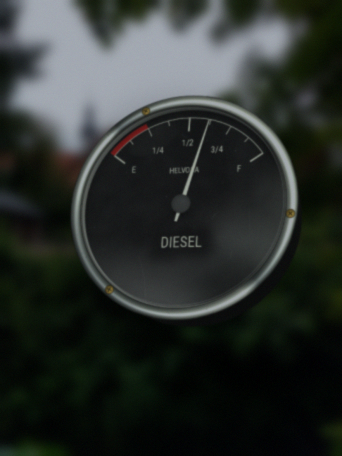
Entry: 0.625
